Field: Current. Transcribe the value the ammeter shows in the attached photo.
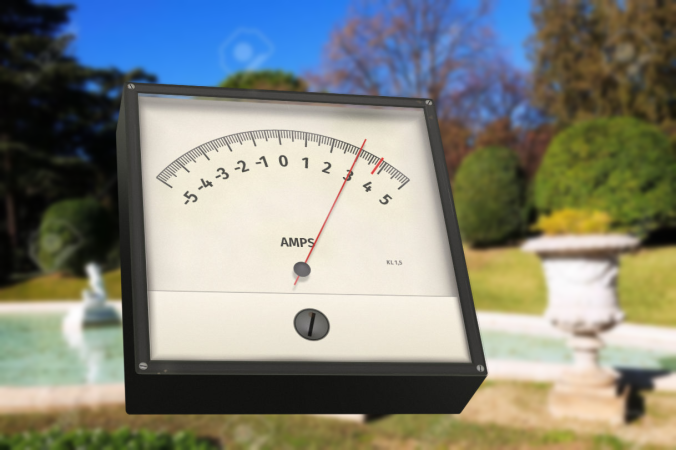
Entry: 3 A
